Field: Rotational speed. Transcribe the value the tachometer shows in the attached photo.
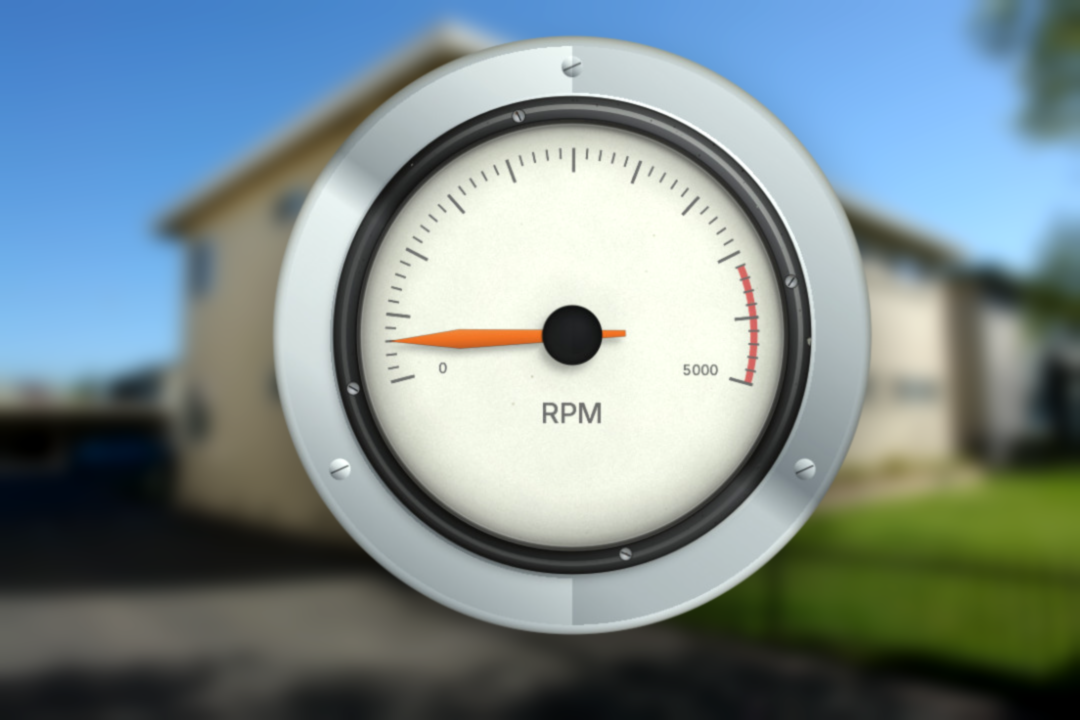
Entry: 300 rpm
